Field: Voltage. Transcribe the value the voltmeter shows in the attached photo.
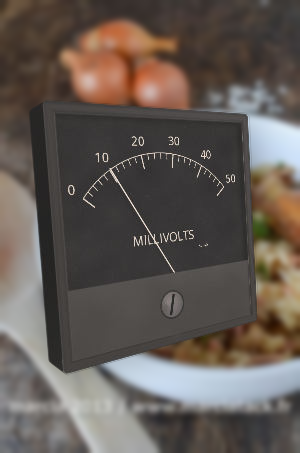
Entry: 10 mV
